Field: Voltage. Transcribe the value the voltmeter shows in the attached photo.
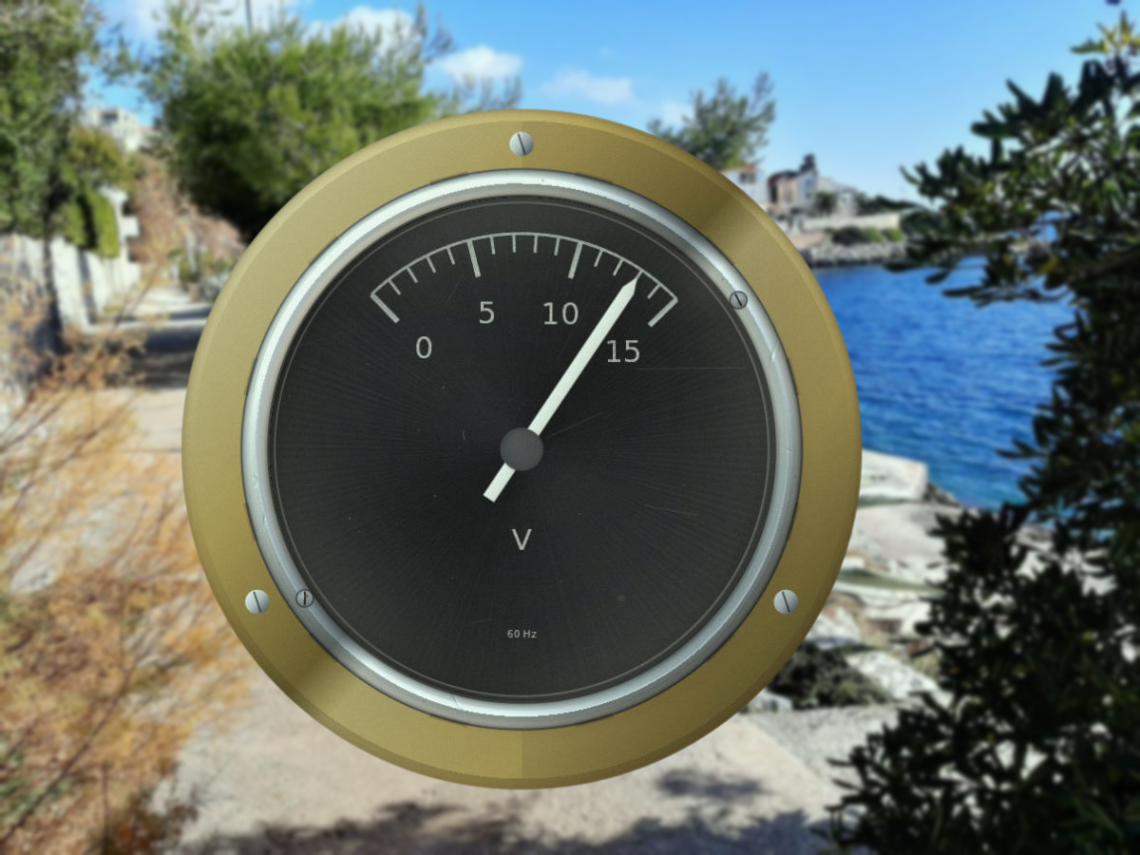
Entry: 13 V
